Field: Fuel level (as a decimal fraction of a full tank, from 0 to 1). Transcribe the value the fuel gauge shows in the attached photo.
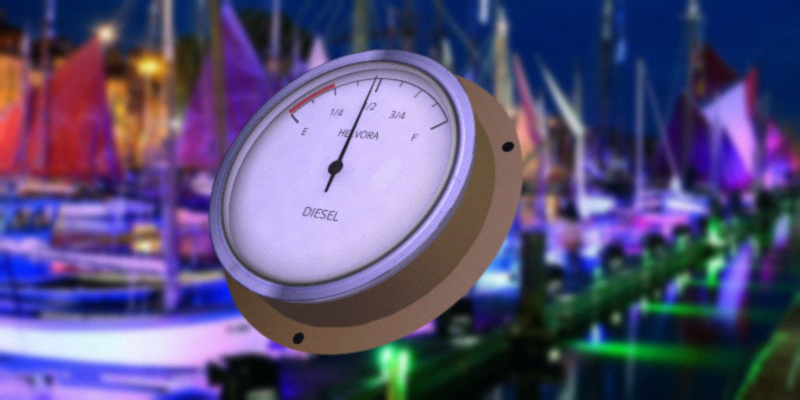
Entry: 0.5
